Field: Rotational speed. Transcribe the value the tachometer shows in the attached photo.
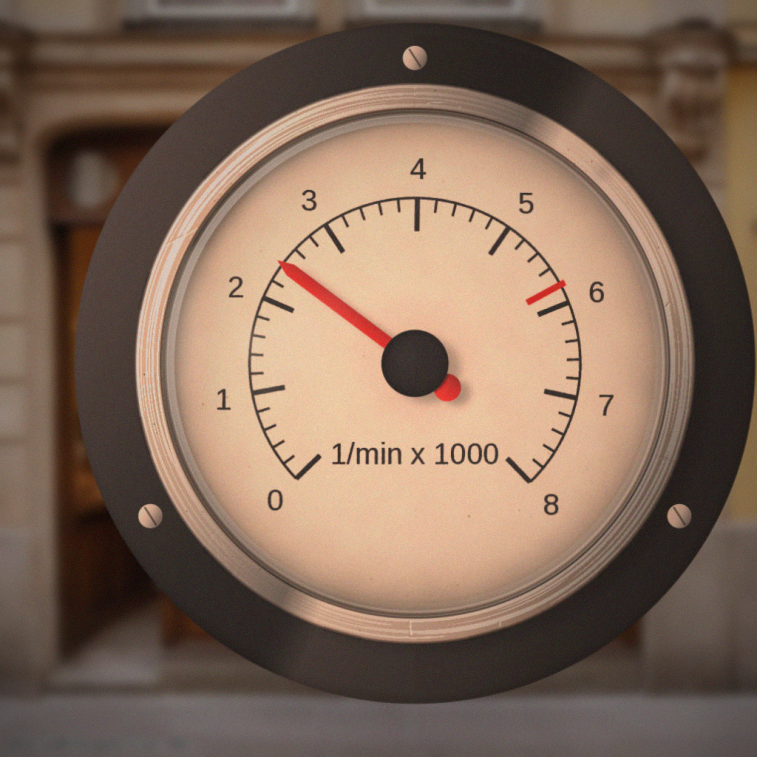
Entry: 2400 rpm
